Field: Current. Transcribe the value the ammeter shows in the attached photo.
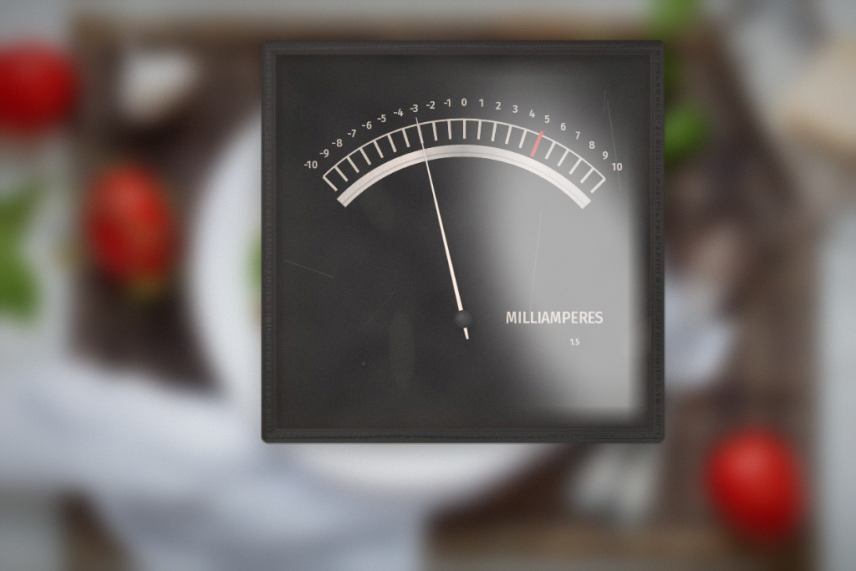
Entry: -3 mA
